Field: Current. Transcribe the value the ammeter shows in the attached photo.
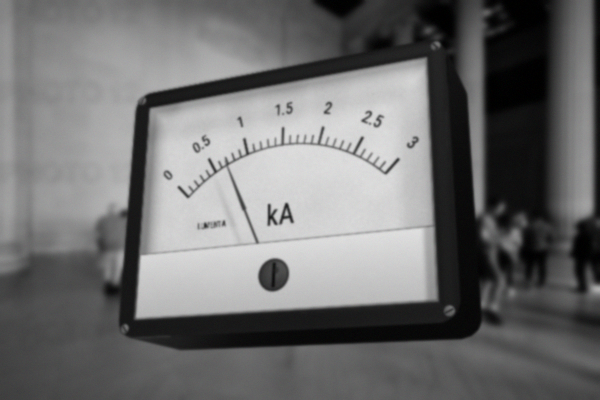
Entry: 0.7 kA
